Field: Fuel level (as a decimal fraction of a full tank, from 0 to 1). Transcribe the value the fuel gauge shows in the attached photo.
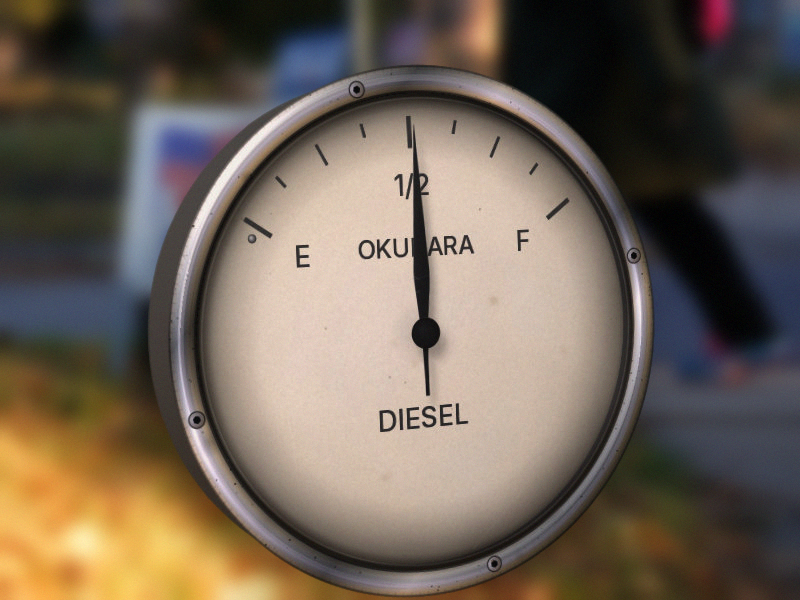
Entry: 0.5
